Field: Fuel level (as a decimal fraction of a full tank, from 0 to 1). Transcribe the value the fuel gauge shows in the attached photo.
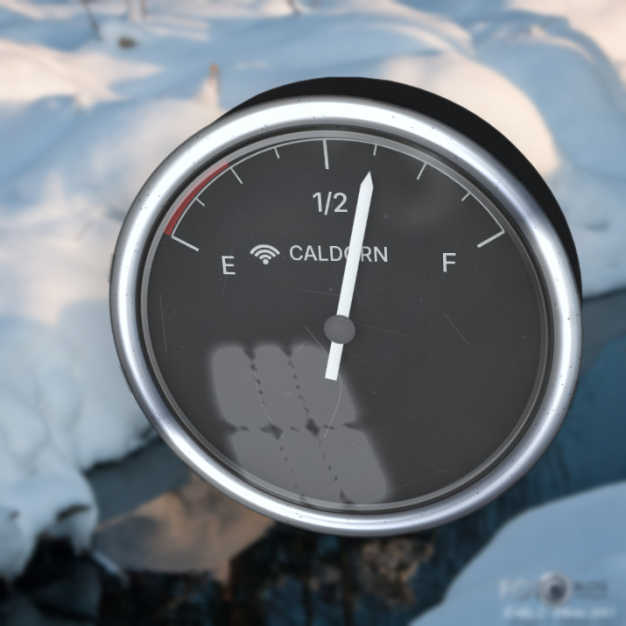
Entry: 0.625
